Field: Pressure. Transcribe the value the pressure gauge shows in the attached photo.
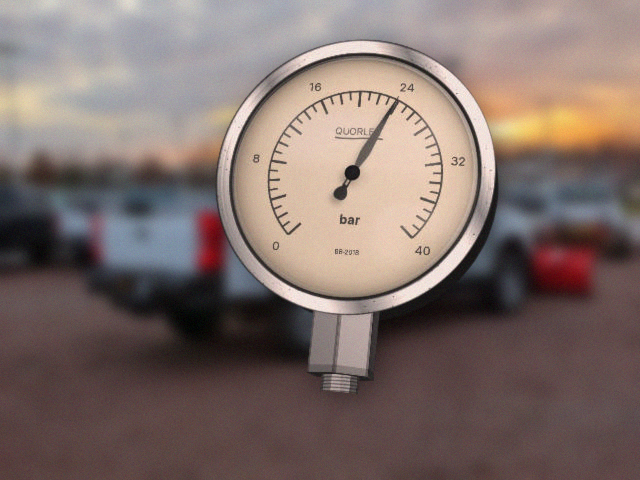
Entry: 24 bar
